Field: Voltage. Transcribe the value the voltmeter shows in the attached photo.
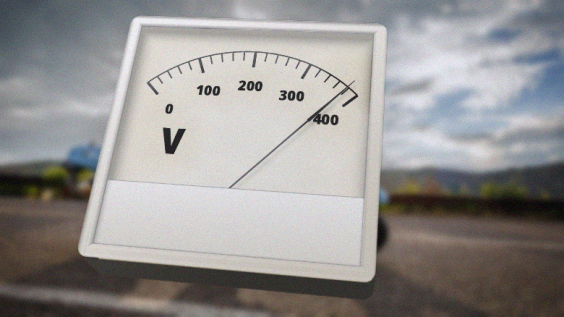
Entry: 380 V
